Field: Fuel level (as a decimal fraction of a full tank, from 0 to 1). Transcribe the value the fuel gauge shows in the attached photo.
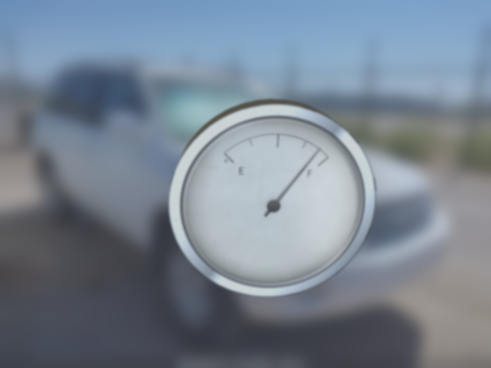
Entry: 0.875
